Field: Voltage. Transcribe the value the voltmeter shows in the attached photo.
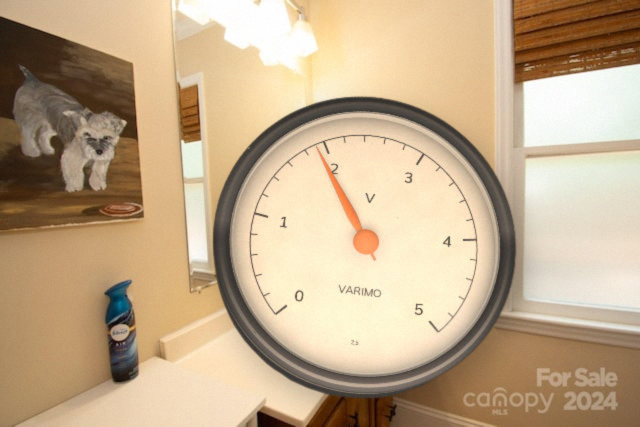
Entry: 1.9 V
